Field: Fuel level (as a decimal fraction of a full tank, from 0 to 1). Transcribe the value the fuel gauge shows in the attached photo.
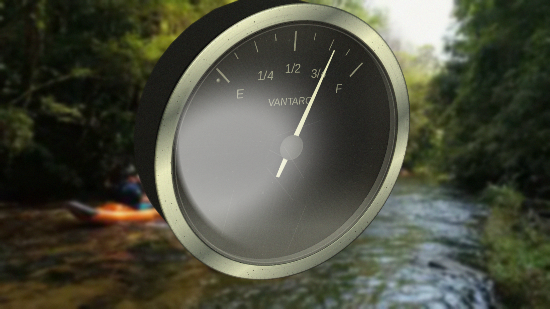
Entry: 0.75
